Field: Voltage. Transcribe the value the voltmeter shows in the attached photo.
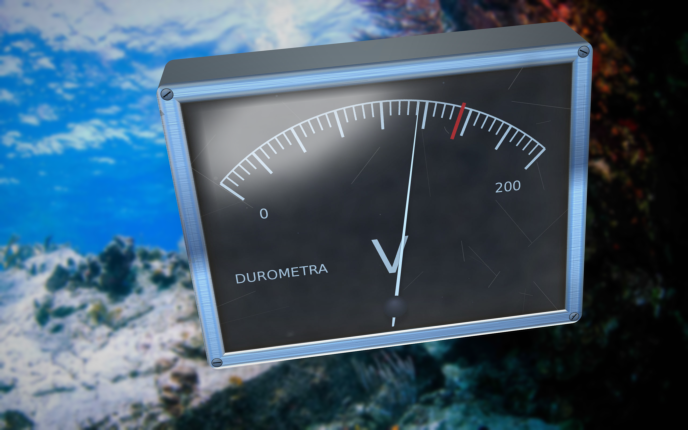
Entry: 120 V
